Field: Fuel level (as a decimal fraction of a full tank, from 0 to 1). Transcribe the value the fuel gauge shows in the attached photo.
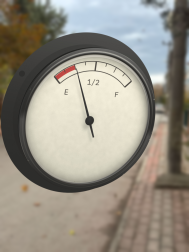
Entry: 0.25
